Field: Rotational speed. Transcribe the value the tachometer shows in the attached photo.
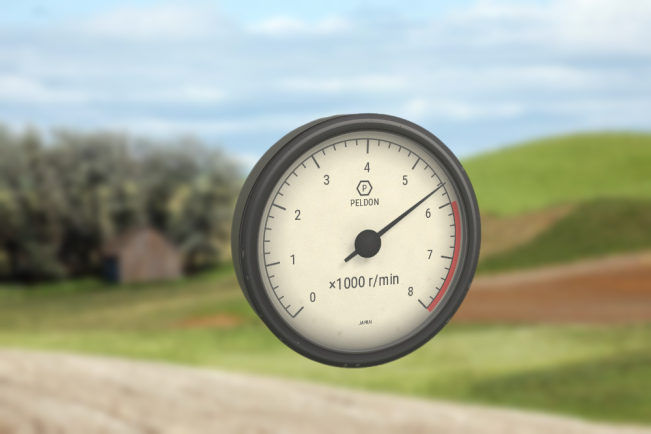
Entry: 5600 rpm
